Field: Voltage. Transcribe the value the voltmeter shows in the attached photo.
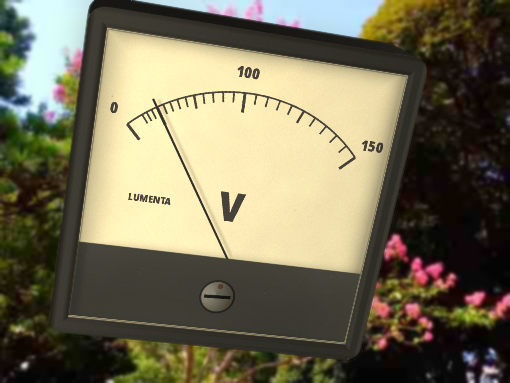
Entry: 50 V
